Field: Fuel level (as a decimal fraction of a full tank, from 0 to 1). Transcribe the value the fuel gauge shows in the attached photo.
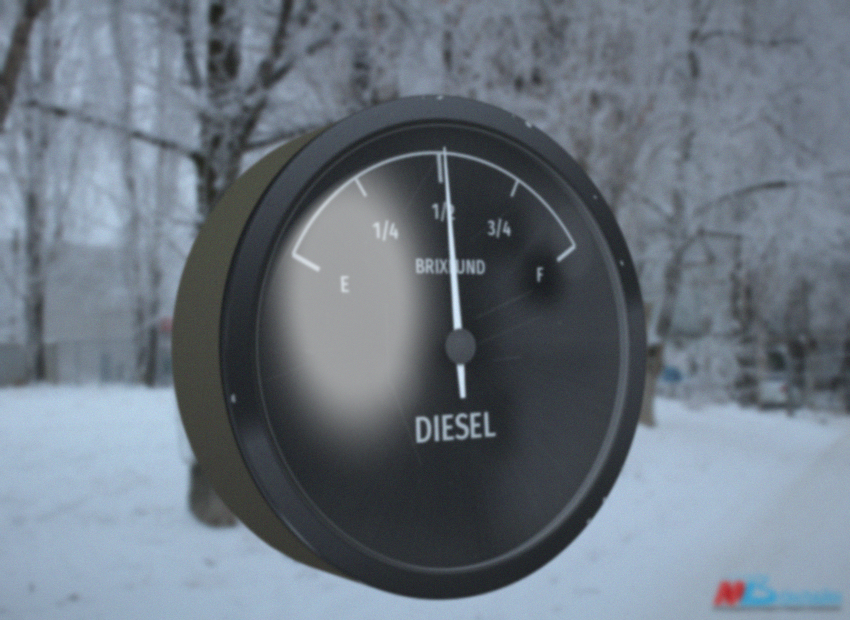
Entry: 0.5
